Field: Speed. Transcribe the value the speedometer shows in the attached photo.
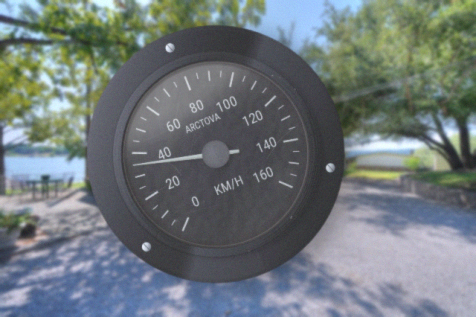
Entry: 35 km/h
